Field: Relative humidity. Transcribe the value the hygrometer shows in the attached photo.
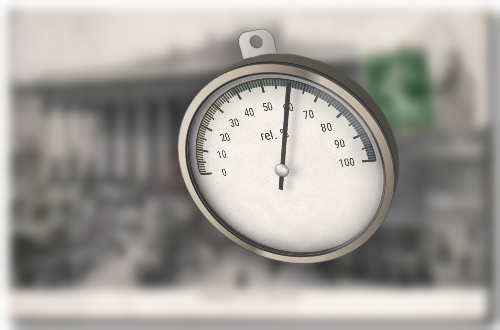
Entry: 60 %
